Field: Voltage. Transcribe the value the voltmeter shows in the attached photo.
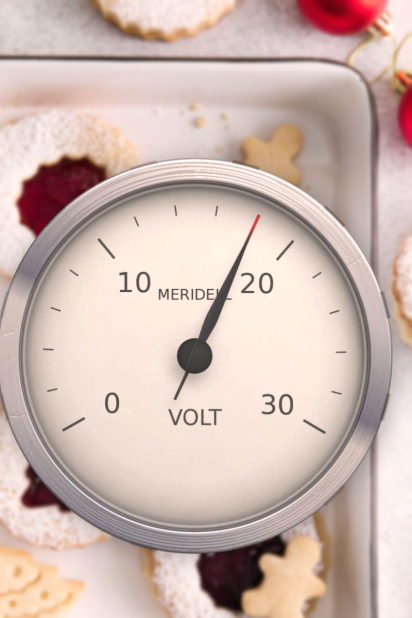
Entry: 18 V
